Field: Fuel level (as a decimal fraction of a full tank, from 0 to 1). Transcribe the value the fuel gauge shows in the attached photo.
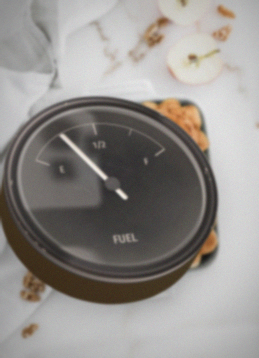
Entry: 0.25
